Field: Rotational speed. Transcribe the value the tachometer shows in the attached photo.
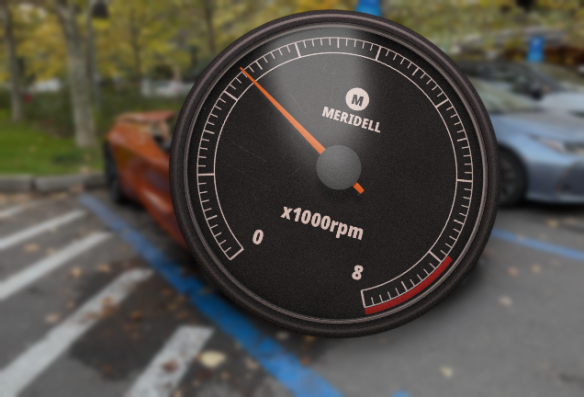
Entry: 2300 rpm
